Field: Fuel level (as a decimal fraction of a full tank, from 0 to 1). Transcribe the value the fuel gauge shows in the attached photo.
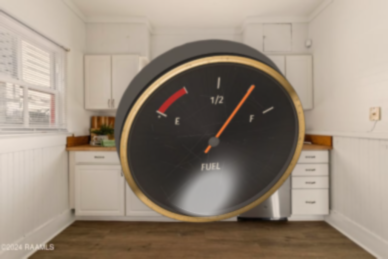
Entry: 0.75
